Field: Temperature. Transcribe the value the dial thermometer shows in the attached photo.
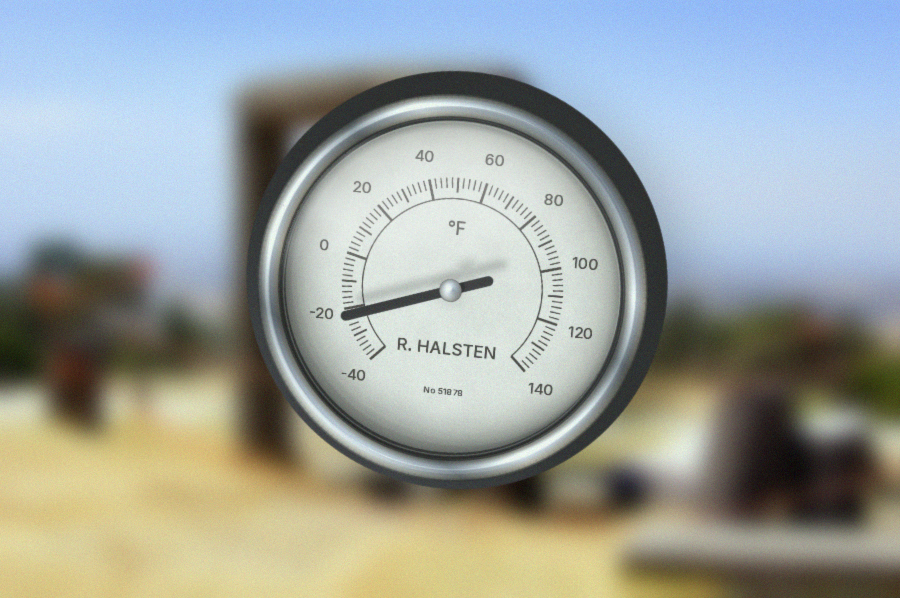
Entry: -22 °F
